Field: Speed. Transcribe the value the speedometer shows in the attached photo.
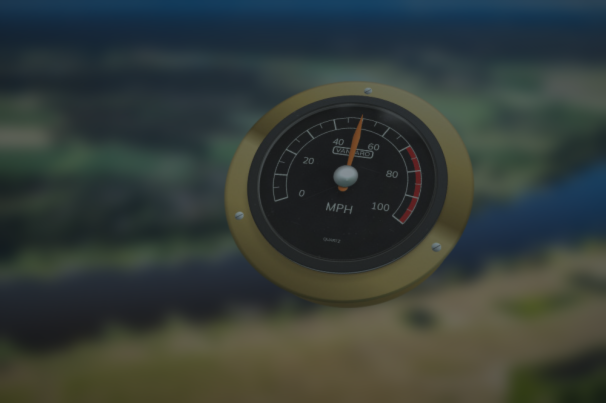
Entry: 50 mph
